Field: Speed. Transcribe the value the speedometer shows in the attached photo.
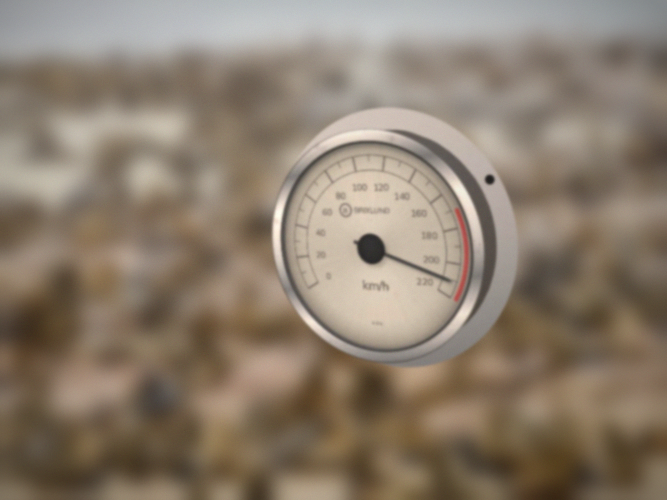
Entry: 210 km/h
